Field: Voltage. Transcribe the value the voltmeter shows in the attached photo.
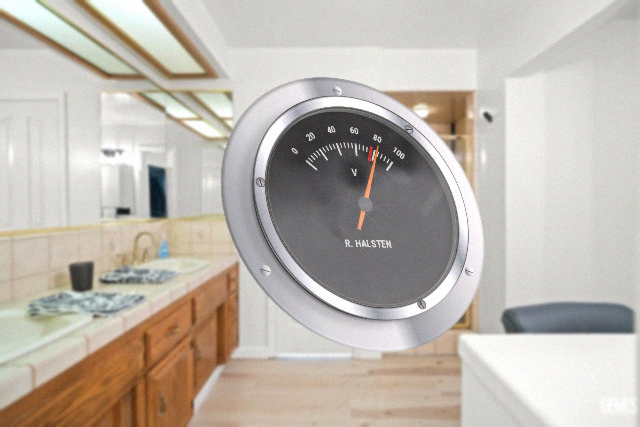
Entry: 80 V
